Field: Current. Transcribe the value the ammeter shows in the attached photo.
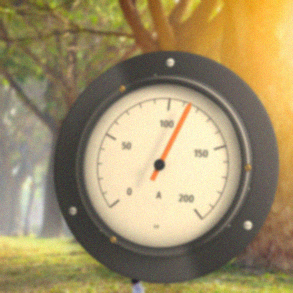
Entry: 115 A
